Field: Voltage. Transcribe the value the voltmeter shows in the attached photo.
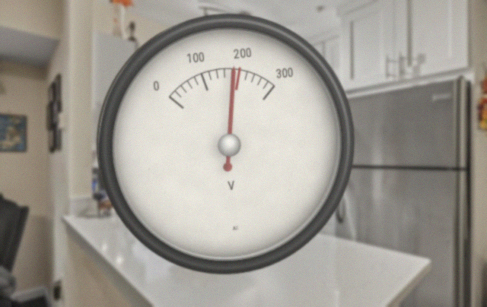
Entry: 180 V
